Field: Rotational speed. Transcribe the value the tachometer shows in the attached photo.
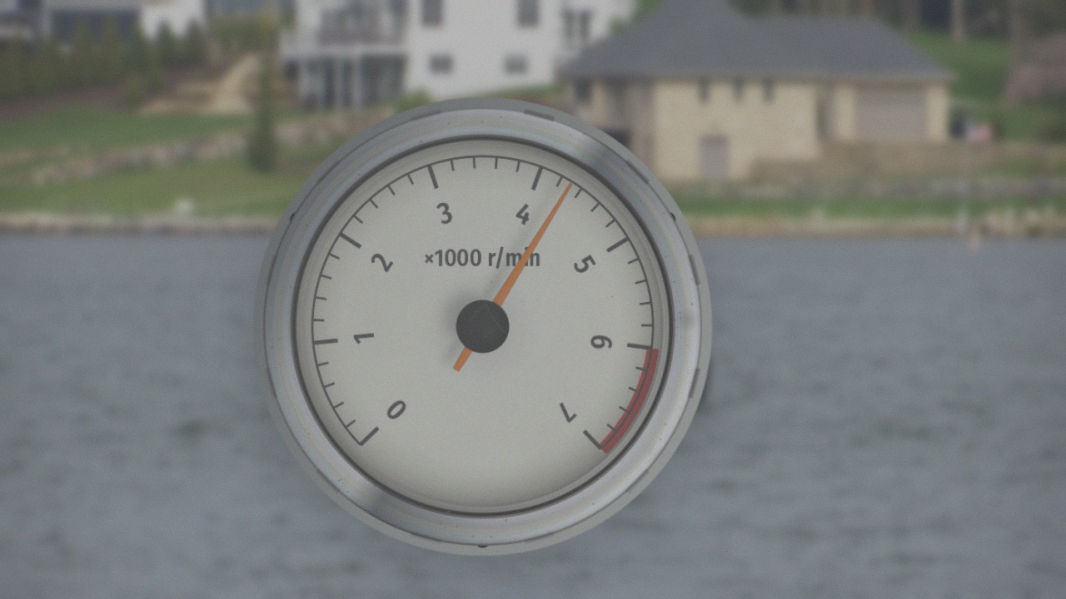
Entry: 4300 rpm
